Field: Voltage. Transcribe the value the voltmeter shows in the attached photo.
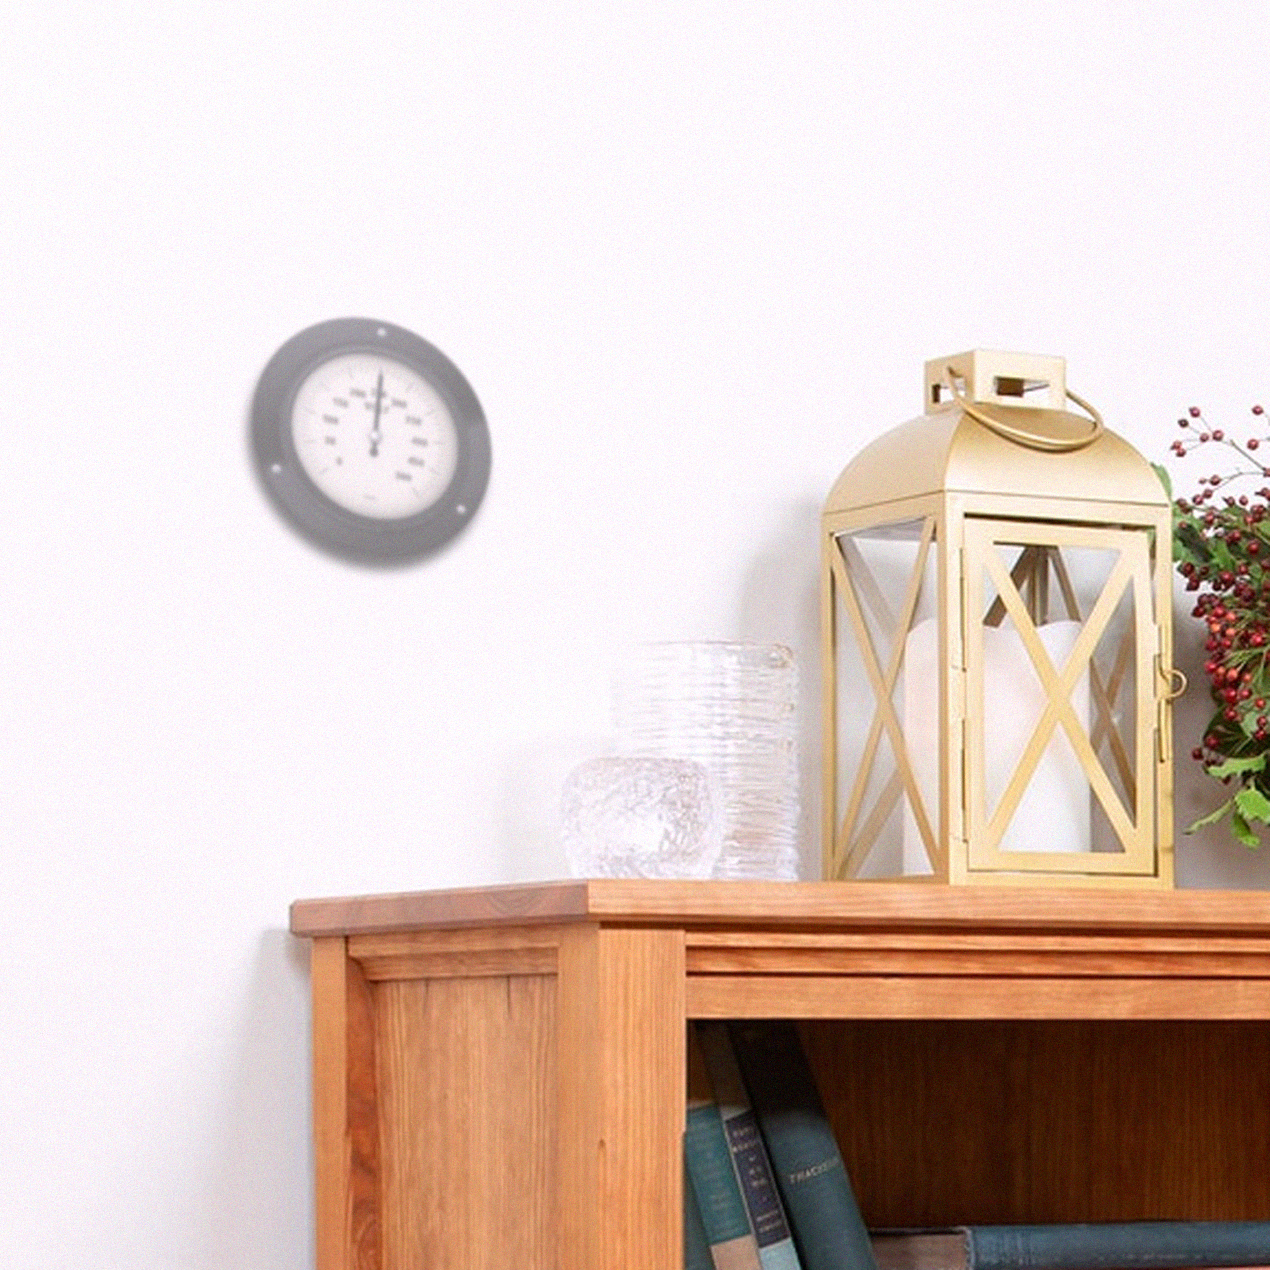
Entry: 250 V
